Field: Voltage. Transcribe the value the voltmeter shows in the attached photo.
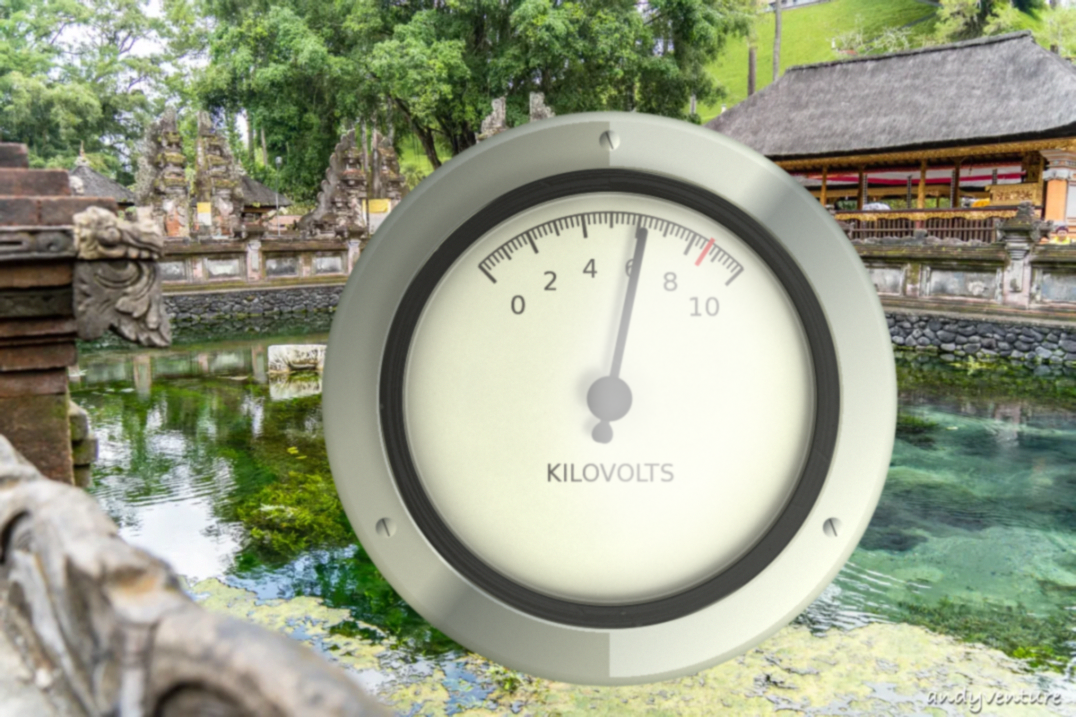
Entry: 6.2 kV
